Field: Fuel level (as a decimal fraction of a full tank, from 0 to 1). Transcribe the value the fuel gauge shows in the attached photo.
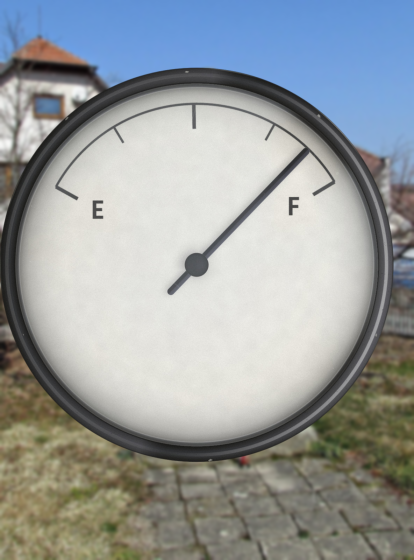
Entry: 0.875
